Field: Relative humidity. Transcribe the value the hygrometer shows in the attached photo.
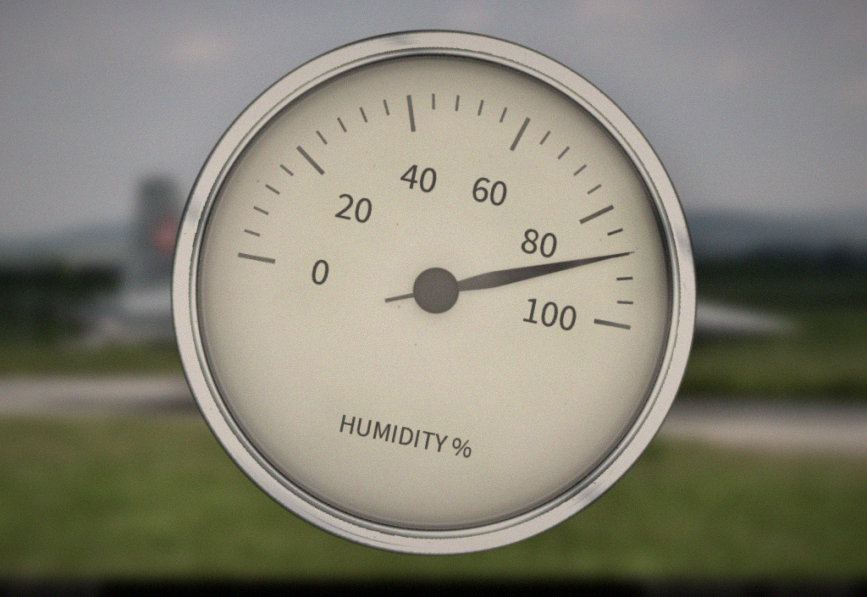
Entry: 88 %
